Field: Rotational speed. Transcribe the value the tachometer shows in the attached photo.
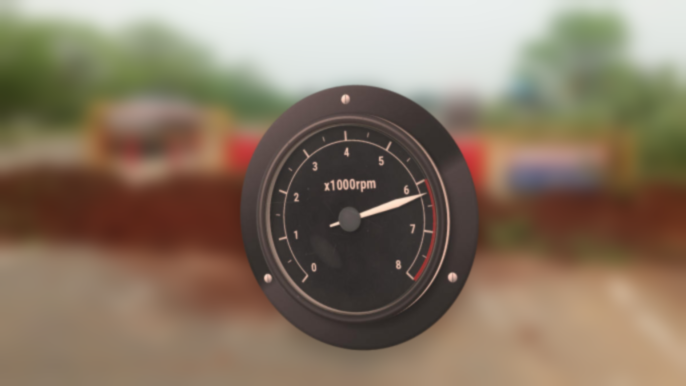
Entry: 6250 rpm
